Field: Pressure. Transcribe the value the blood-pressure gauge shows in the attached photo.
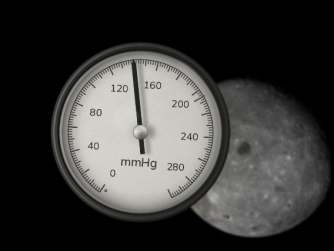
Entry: 140 mmHg
